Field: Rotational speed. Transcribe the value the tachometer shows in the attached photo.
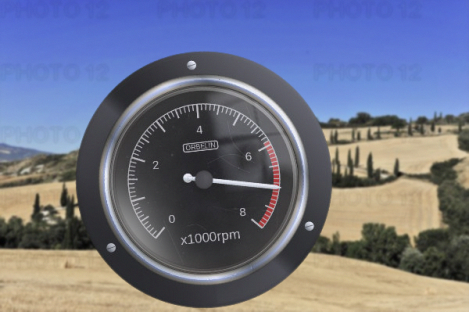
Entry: 7000 rpm
